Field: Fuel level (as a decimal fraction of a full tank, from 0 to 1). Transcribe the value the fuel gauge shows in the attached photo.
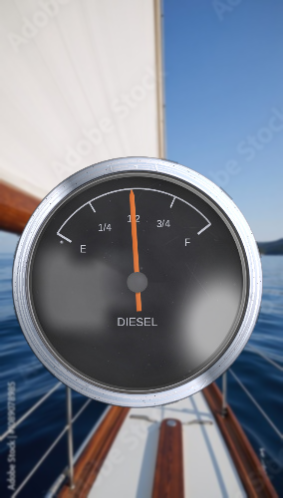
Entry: 0.5
